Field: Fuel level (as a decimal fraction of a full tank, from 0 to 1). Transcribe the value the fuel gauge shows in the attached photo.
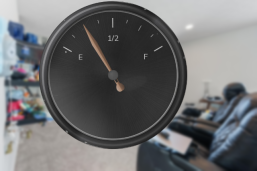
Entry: 0.25
